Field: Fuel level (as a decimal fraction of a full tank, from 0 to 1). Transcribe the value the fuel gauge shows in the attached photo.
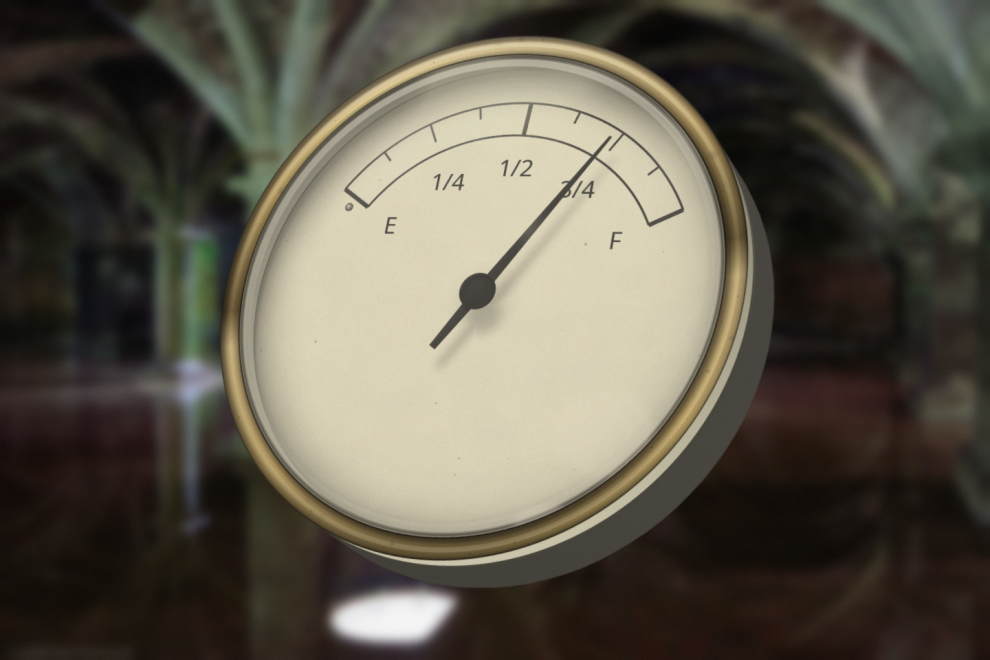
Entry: 0.75
